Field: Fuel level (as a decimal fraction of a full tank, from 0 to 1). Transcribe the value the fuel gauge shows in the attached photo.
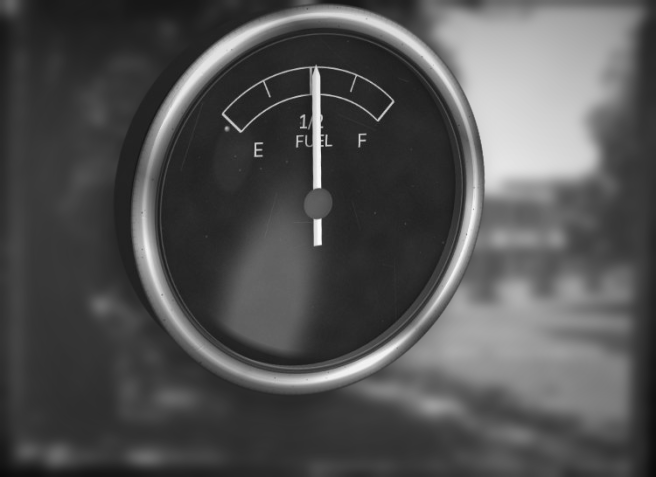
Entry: 0.5
